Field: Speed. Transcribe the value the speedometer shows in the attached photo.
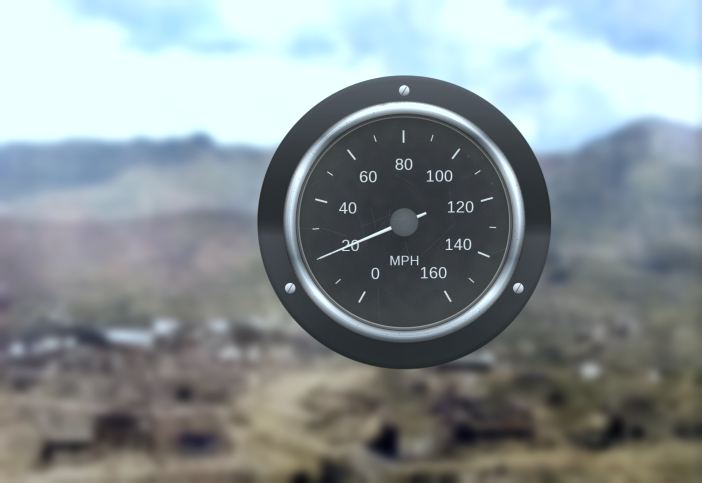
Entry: 20 mph
